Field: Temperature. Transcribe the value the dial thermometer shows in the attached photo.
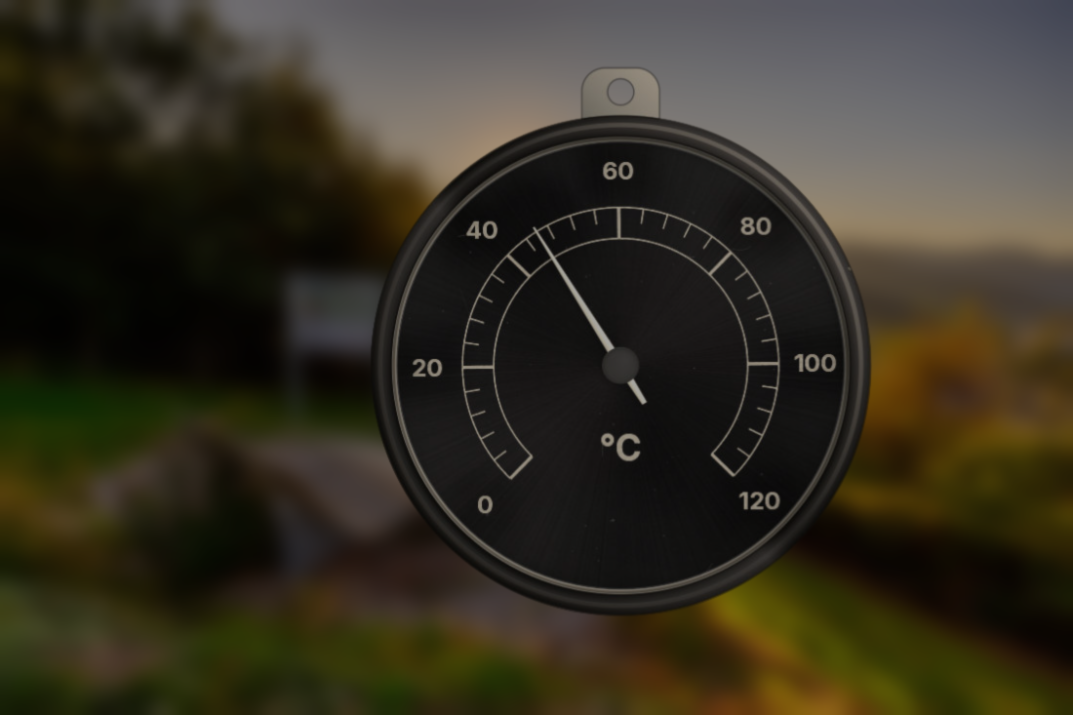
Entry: 46 °C
